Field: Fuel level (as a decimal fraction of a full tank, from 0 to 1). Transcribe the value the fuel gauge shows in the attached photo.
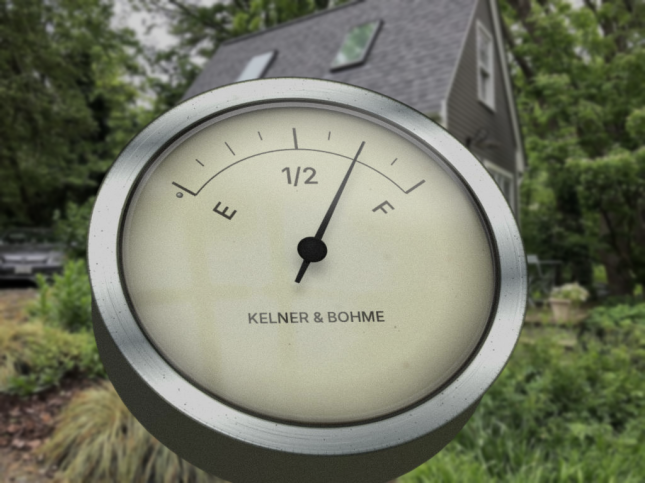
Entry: 0.75
